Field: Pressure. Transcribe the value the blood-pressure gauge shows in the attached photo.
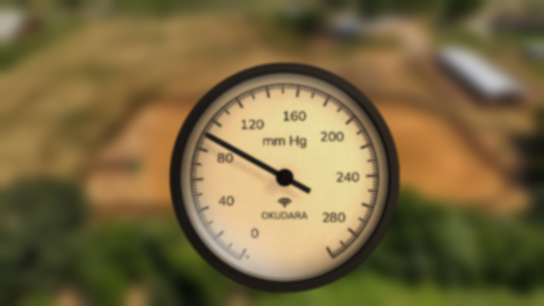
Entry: 90 mmHg
